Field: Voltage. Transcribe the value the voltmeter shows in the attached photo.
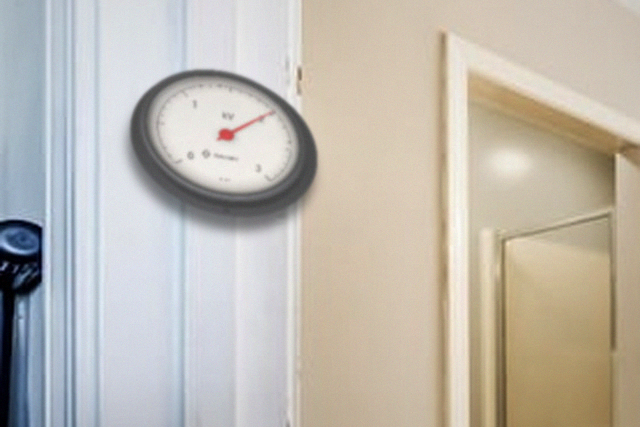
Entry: 2 kV
